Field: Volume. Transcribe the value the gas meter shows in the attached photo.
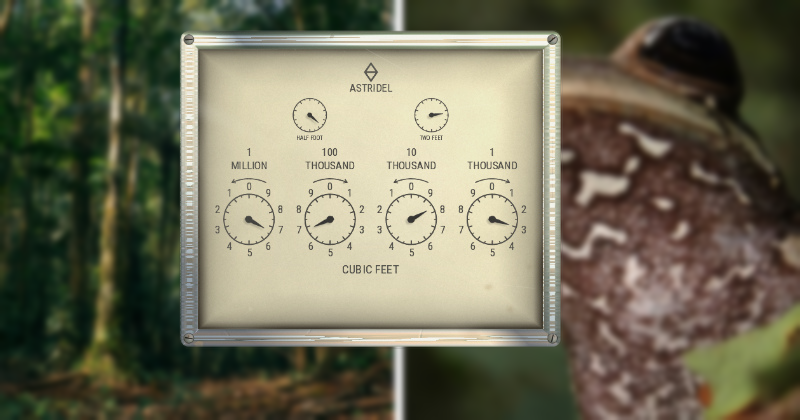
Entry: 668300 ft³
